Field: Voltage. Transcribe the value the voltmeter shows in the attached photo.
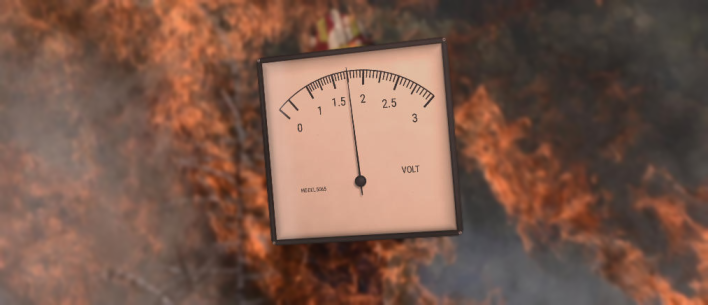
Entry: 1.75 V
